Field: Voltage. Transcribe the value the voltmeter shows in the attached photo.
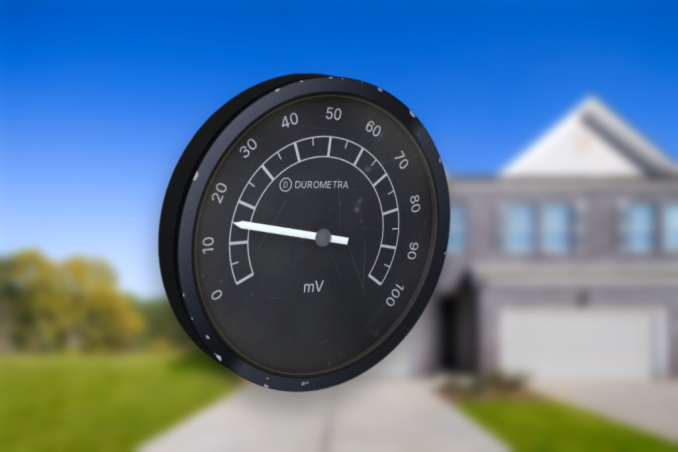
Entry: 15 mV
